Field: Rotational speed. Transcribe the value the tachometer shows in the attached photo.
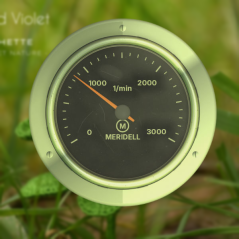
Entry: 850 rpm
